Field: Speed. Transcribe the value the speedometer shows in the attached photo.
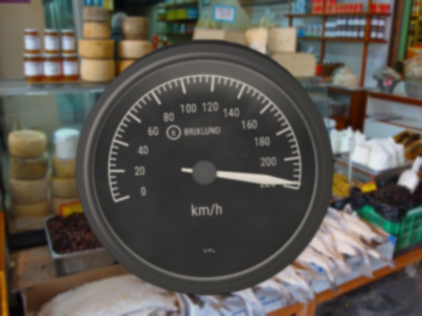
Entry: 216 km/h
